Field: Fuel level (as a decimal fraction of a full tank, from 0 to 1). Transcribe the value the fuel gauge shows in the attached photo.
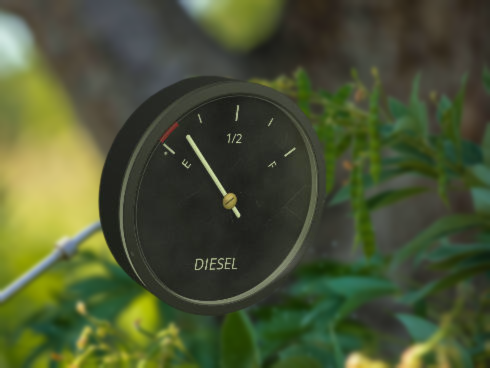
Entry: 0.125
